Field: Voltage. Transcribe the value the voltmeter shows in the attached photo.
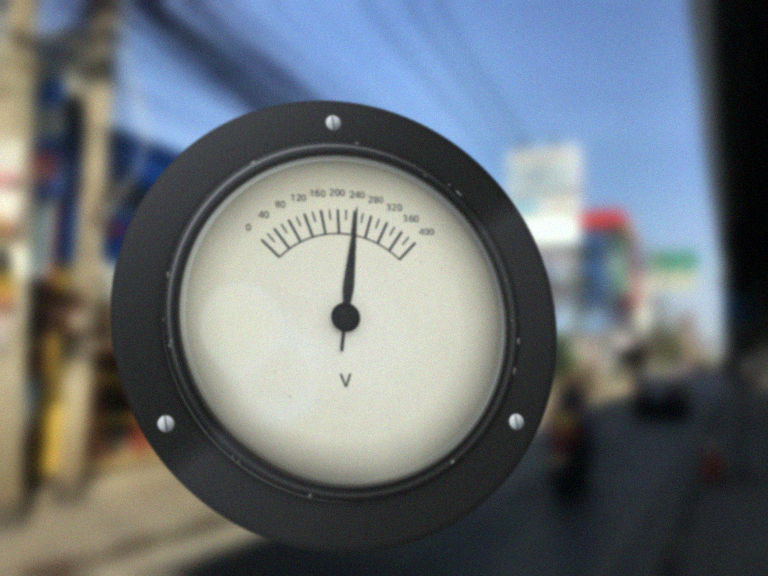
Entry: 240 V
